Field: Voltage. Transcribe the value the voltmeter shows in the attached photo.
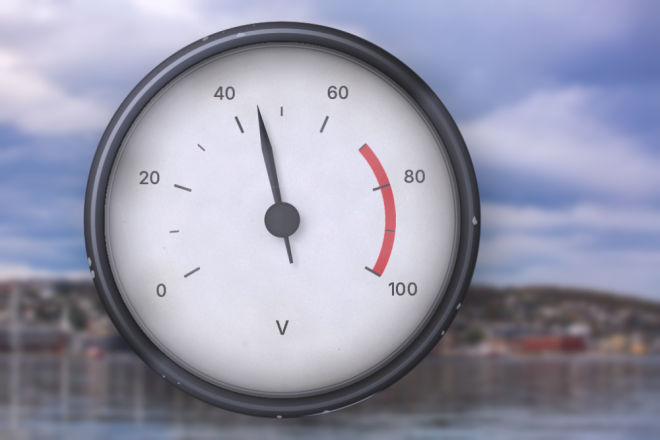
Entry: 45 V
